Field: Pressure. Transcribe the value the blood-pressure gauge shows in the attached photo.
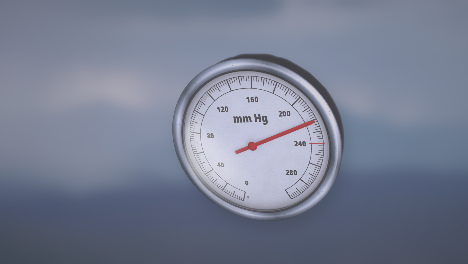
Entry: 220 mmHg
